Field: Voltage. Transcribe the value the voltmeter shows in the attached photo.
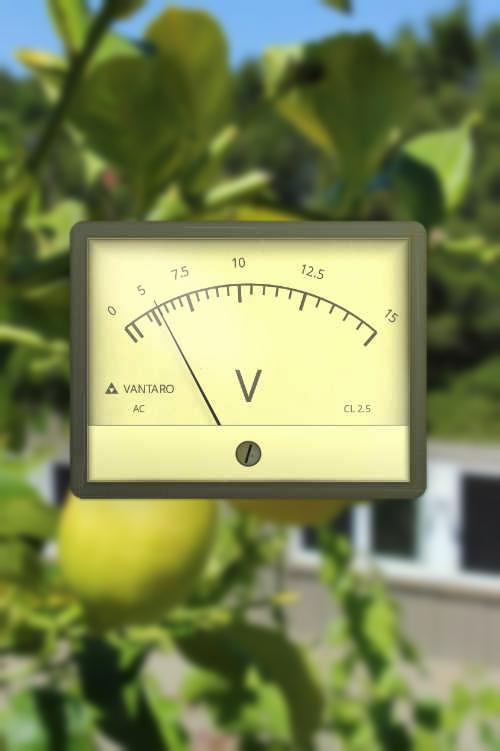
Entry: 5.5 V
